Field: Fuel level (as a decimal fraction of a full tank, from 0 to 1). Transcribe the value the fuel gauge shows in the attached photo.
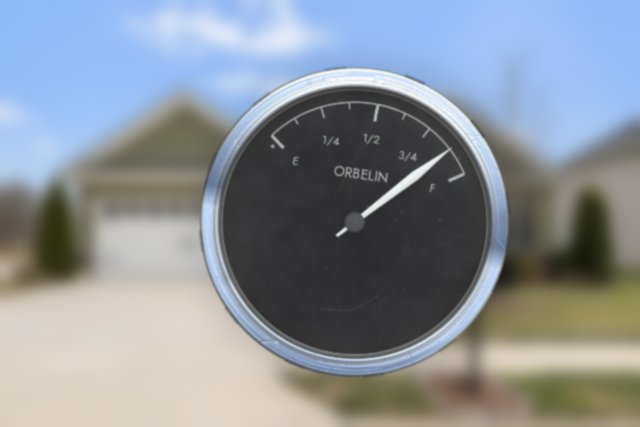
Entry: 0.875
